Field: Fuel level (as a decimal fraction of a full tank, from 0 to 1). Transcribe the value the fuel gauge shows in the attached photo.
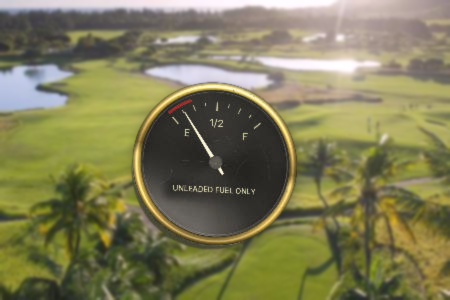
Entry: 0.125
